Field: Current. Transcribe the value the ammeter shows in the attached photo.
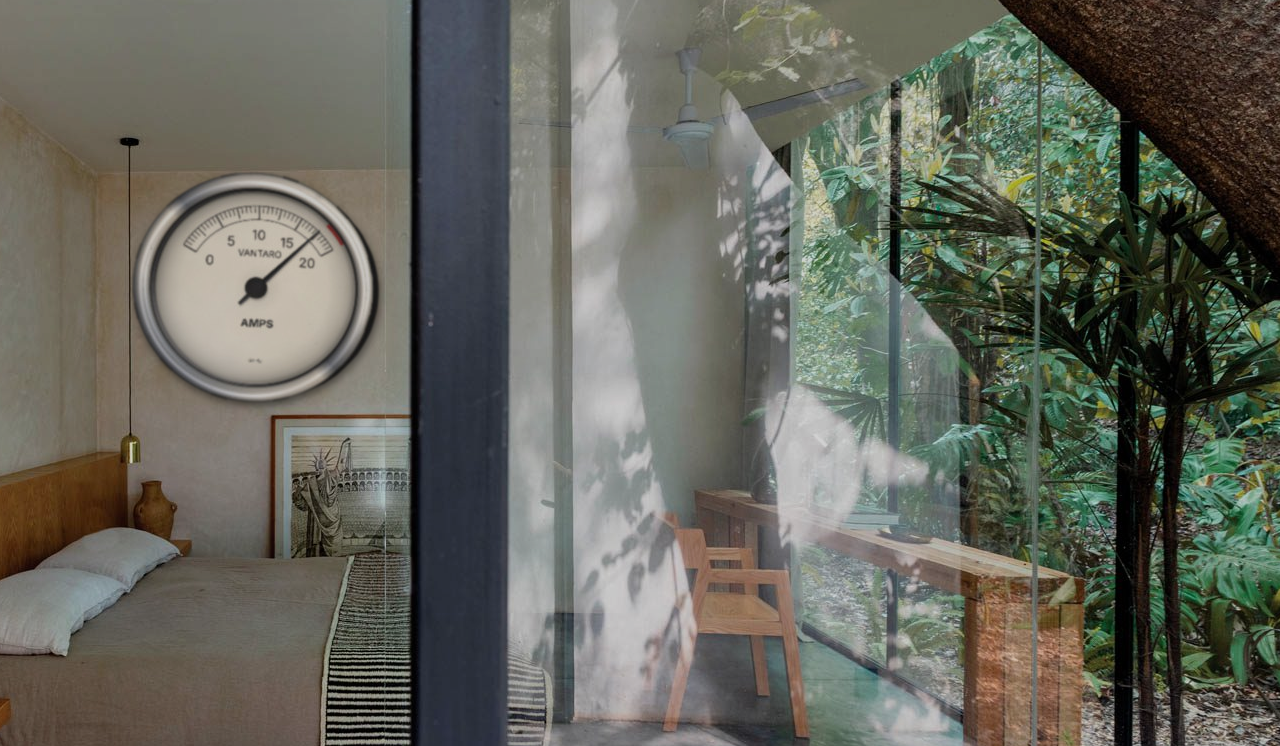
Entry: 17.5 A
